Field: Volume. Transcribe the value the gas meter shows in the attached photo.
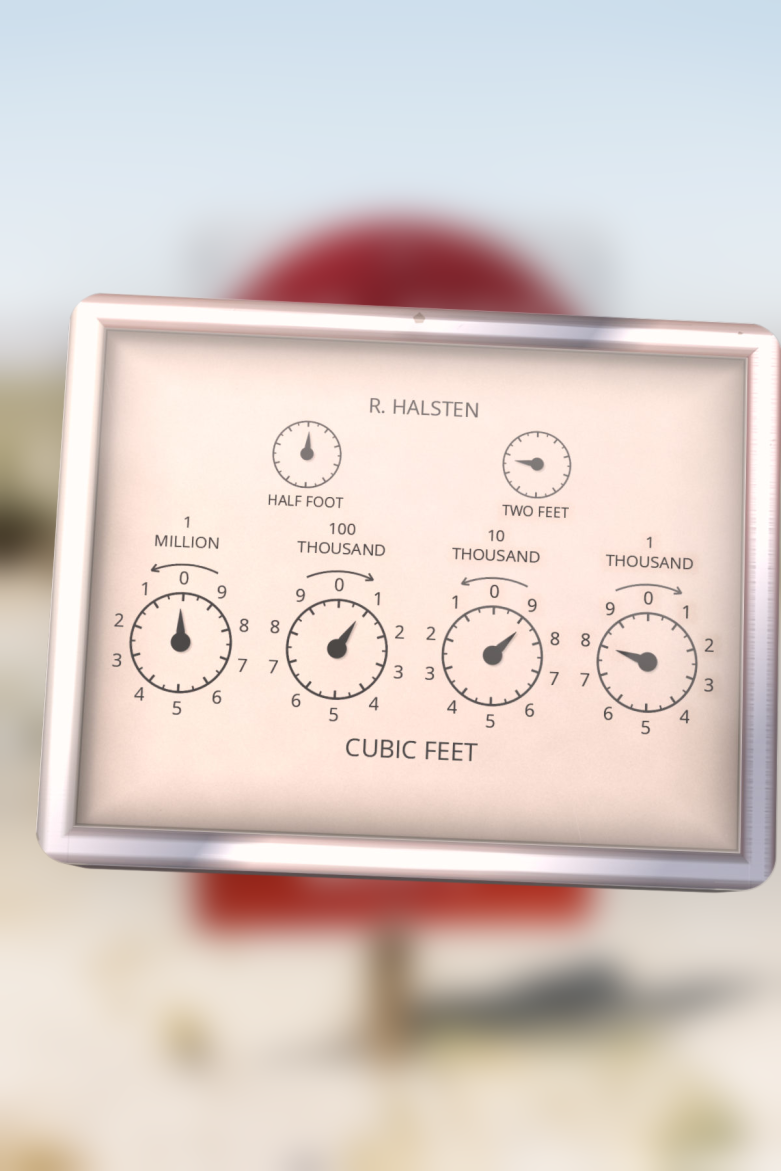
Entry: 8800 ft³
